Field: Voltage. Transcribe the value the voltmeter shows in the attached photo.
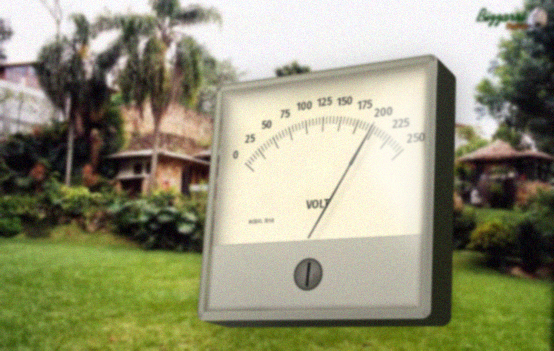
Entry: 200 V
